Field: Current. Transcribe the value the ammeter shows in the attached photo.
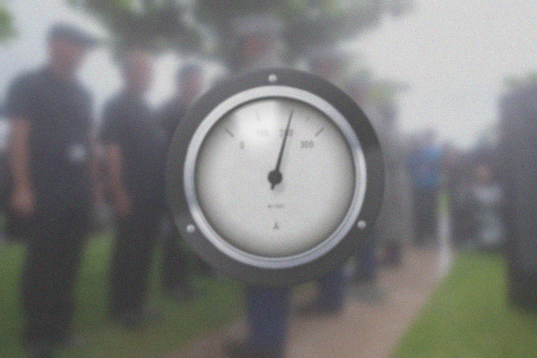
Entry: 200 A
